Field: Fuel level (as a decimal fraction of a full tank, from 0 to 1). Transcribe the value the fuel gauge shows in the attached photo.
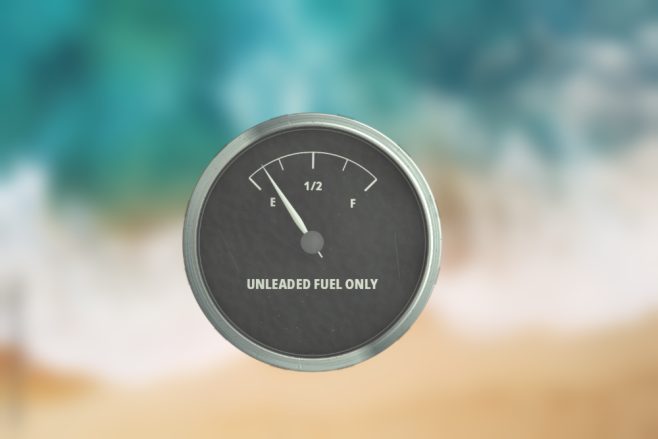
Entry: 0.125
